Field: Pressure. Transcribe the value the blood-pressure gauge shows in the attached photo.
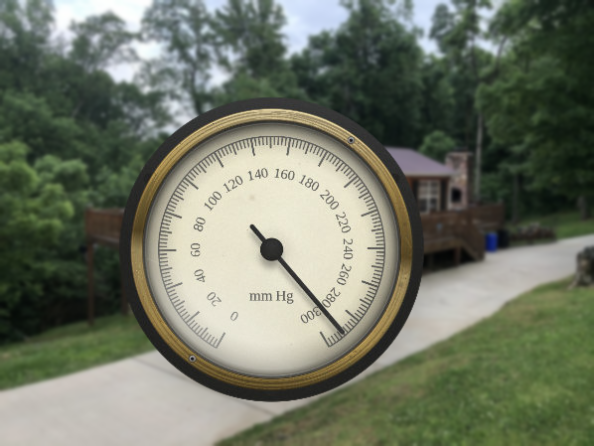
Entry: 290 mmHg
